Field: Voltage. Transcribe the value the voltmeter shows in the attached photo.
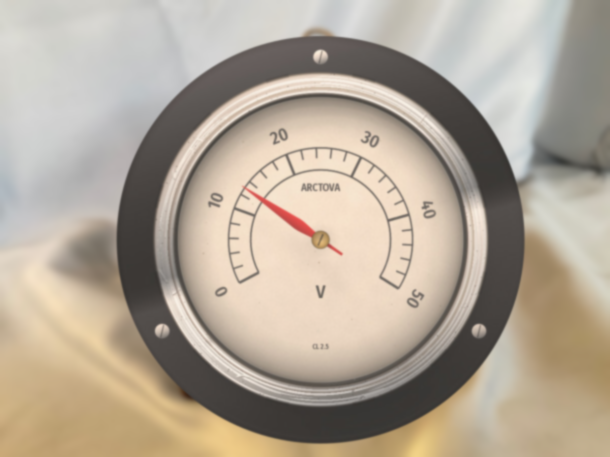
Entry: 13 V
